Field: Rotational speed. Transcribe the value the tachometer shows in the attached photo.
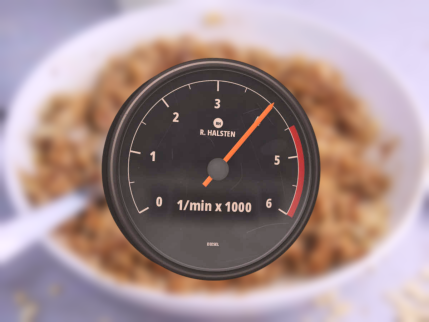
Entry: 4000 rpm
